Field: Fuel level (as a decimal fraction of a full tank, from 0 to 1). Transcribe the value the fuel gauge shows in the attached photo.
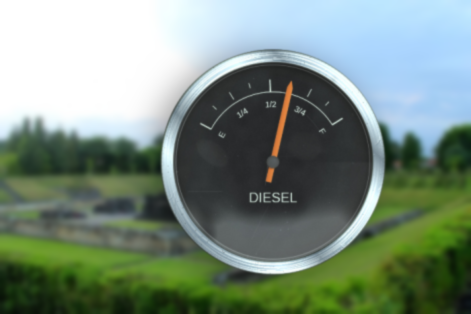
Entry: 0.625
